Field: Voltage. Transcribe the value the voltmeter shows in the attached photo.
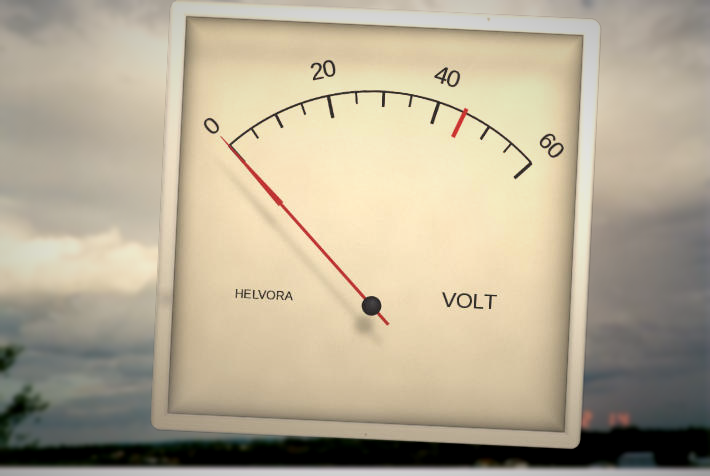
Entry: 0 V
